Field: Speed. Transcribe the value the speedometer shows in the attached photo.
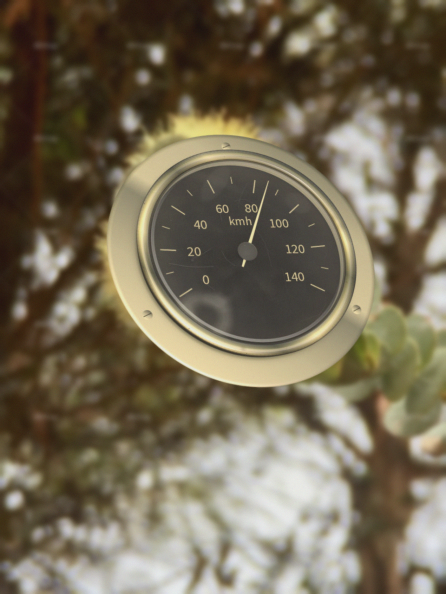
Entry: 85 km/h
